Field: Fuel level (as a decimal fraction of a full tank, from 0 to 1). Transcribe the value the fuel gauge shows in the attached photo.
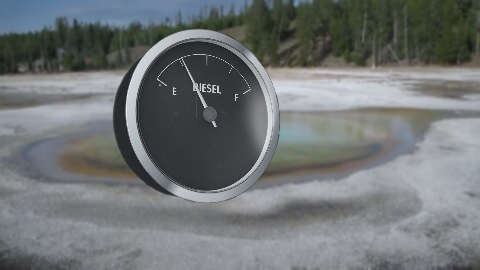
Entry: 0.25
